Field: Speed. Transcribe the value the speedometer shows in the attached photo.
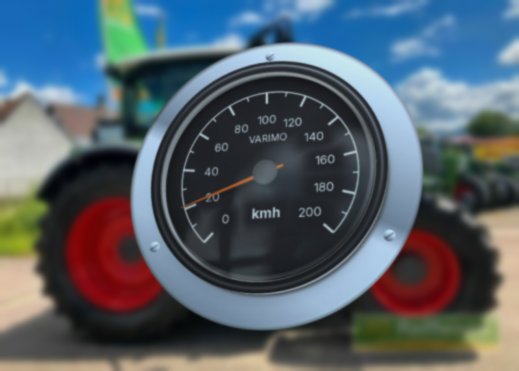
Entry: 20 km/h
